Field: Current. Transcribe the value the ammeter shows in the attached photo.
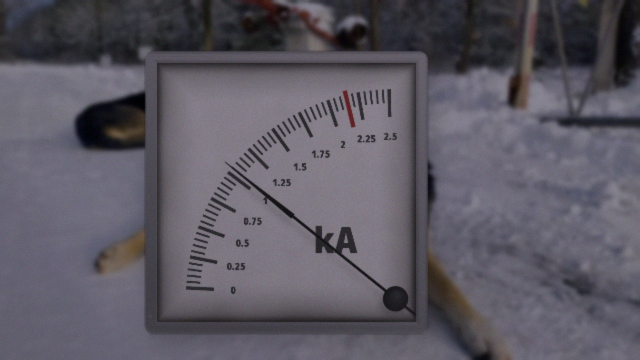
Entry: 1.05 kA
